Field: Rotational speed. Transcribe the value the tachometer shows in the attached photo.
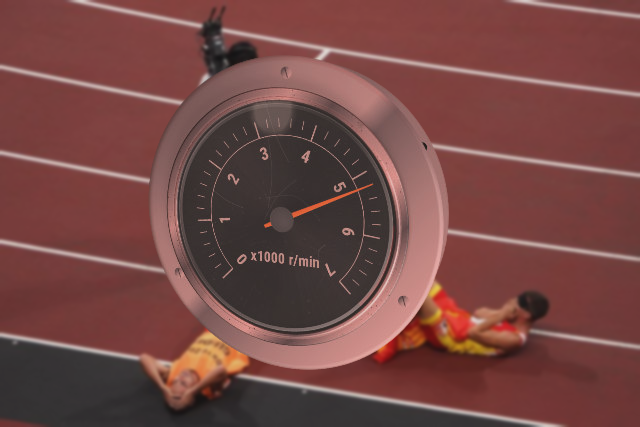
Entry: 5200 rpm
